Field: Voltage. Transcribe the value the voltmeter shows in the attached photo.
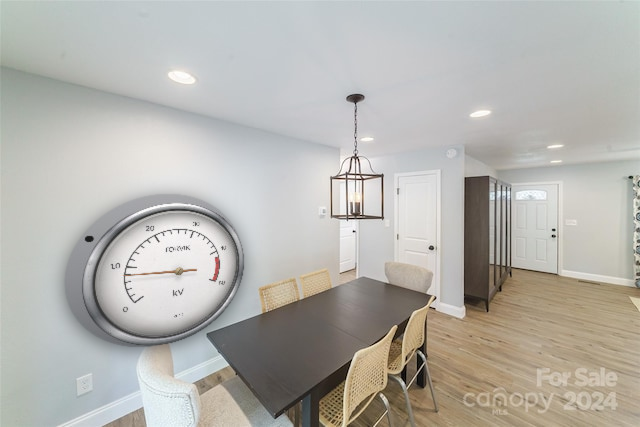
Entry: 8 kV
